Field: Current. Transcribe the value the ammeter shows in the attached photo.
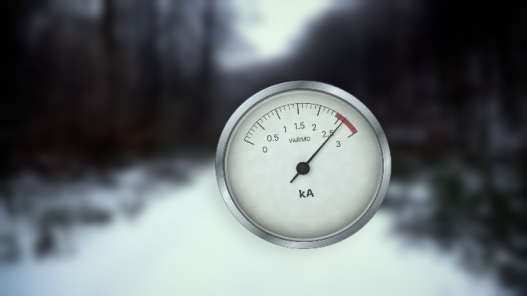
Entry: 2.6 kA
